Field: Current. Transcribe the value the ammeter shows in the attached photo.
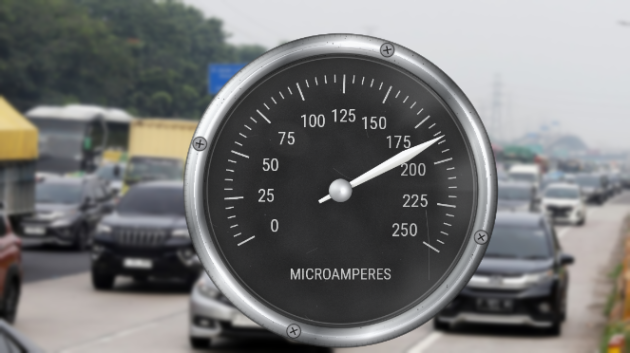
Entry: 187.5 µA
